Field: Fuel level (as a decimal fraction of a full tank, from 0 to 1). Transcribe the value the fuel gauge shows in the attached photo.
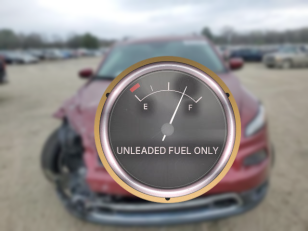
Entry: 0.75
